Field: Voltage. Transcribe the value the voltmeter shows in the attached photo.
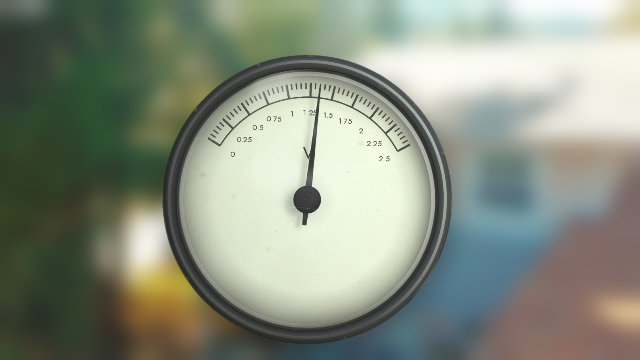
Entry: 1.35 V
